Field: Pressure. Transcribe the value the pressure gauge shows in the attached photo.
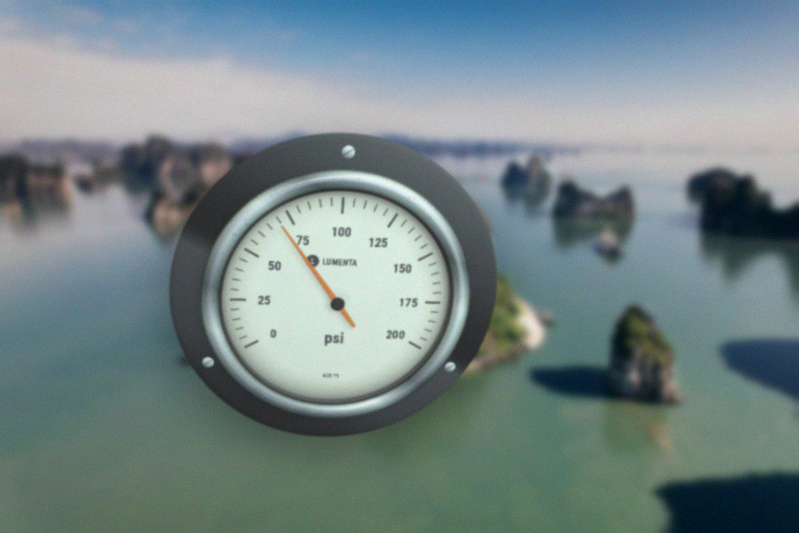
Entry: 70 psi
